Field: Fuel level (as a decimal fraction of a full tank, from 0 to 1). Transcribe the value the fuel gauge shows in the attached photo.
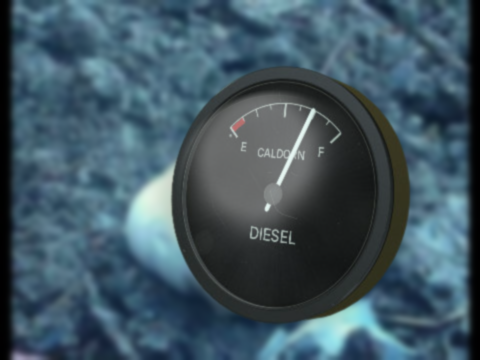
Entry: 0.75
